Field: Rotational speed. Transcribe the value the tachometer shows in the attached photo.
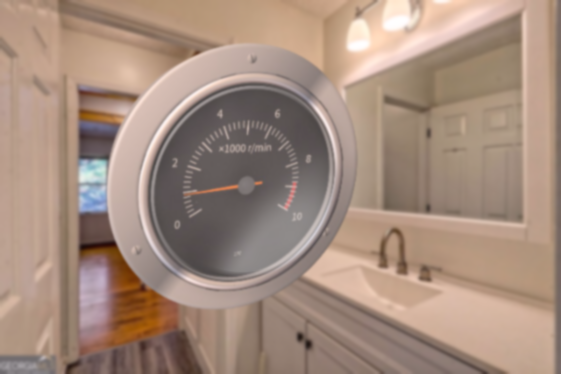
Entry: 1000 rpm
